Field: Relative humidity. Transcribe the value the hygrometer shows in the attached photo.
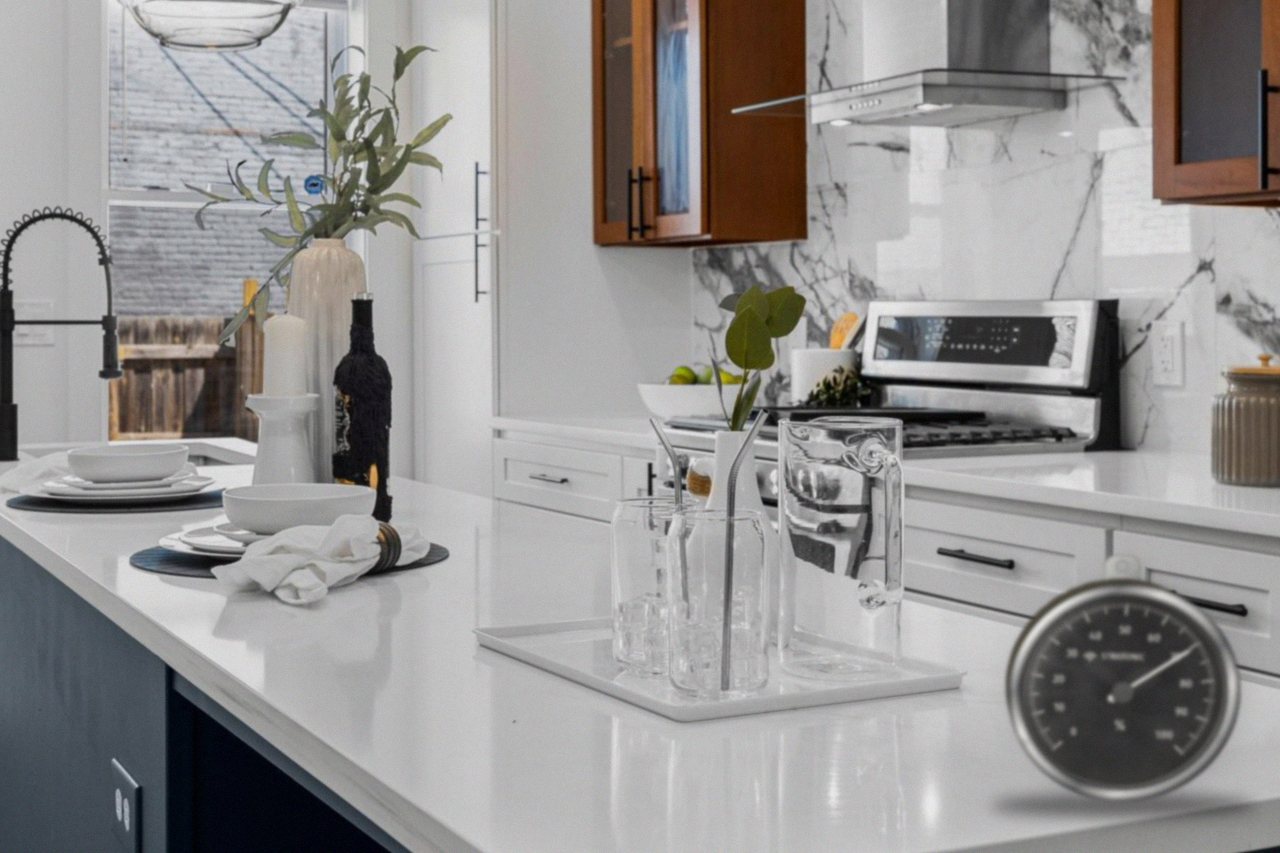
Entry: 70 %
